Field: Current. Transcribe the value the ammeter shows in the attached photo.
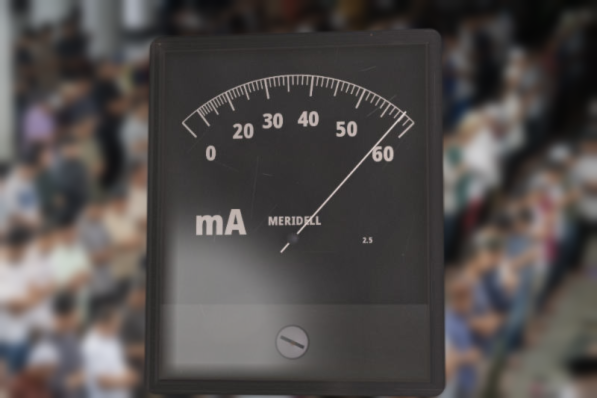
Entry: 58 mA
